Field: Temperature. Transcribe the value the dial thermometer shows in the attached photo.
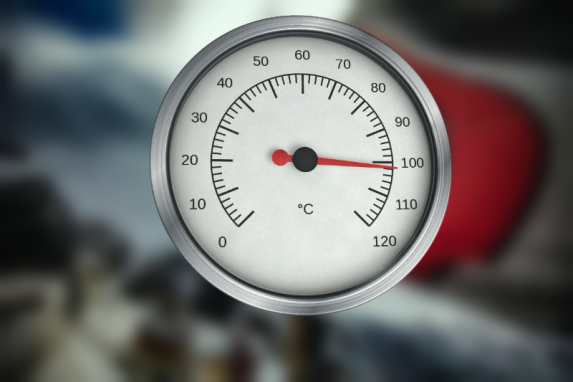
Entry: 102 °C
